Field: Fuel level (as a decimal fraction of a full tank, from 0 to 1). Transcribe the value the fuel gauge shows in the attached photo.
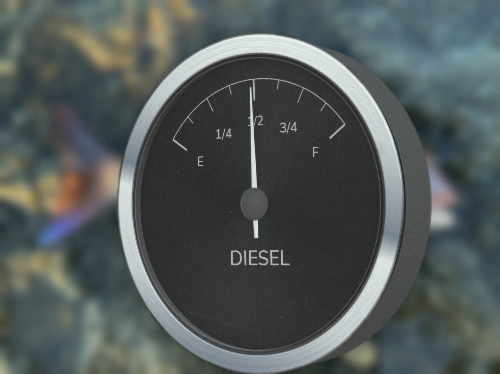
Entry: 0.5
